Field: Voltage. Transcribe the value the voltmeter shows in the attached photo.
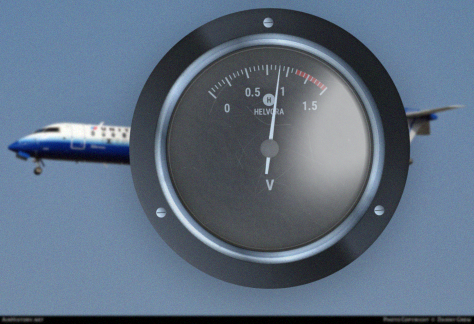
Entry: 0.9 V
